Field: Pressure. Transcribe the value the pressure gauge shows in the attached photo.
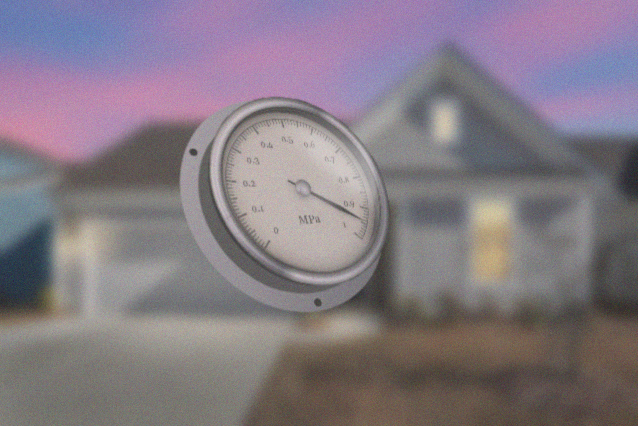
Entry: 0.95 MPa
